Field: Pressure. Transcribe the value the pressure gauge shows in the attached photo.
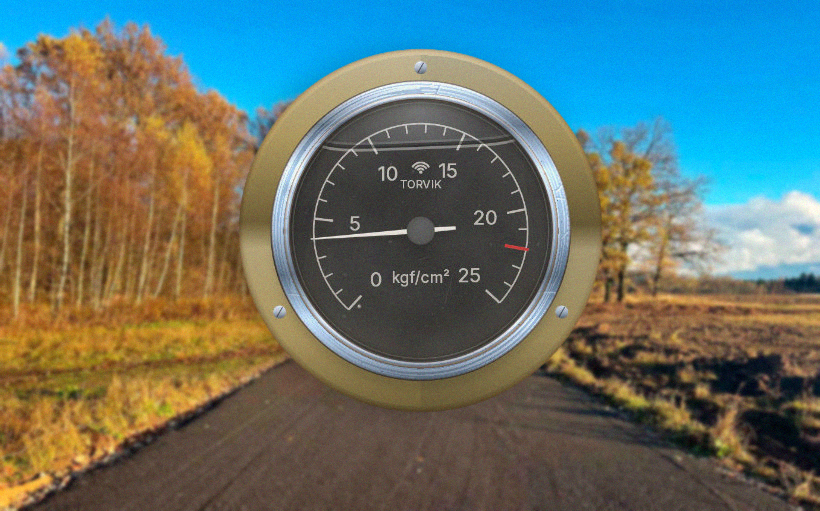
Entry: 4 kg/cm²
